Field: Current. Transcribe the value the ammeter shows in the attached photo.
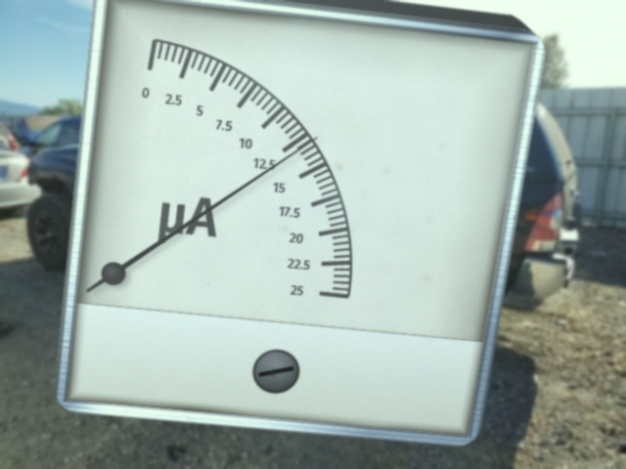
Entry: 13 µA
